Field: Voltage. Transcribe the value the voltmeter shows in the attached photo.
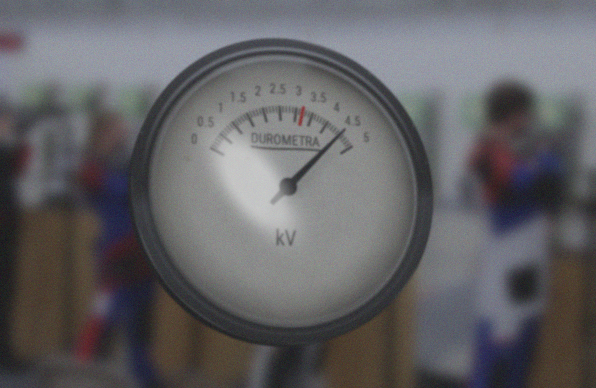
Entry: 4.5 kV
